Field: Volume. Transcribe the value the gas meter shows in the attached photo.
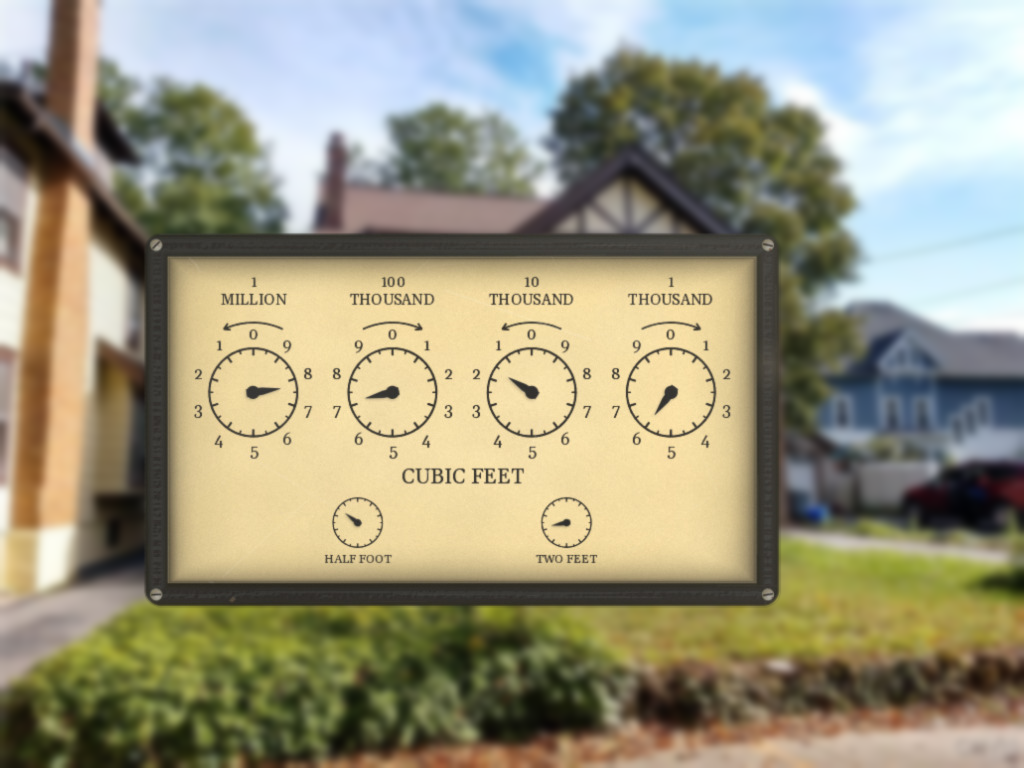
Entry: 771600 ft³
